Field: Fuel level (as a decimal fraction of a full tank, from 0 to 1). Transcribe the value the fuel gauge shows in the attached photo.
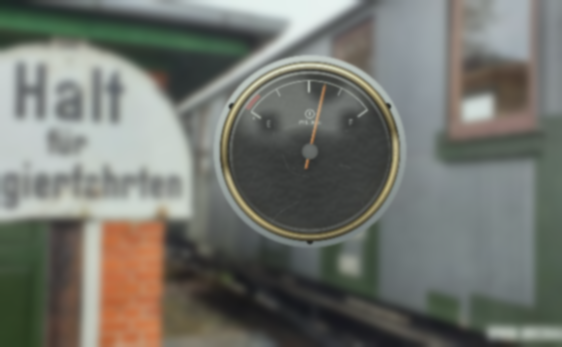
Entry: 0.625
